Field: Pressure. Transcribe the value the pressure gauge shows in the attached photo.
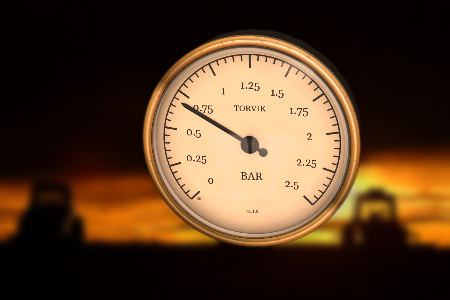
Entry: 0.7 bar
